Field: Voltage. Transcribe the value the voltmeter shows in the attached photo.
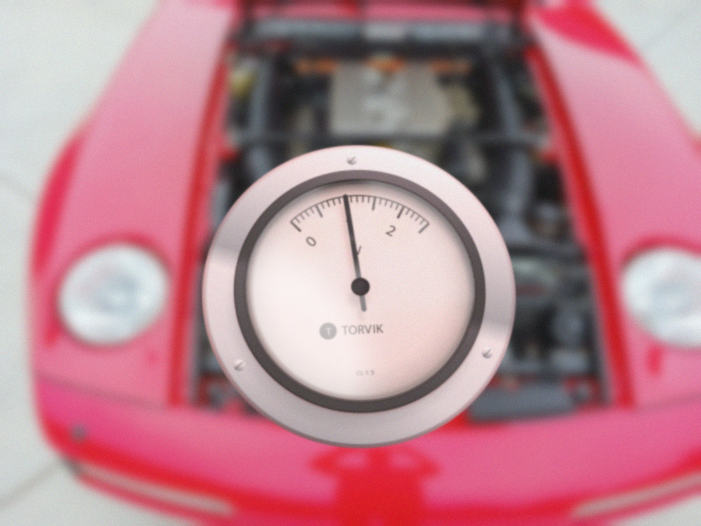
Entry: 1 V
